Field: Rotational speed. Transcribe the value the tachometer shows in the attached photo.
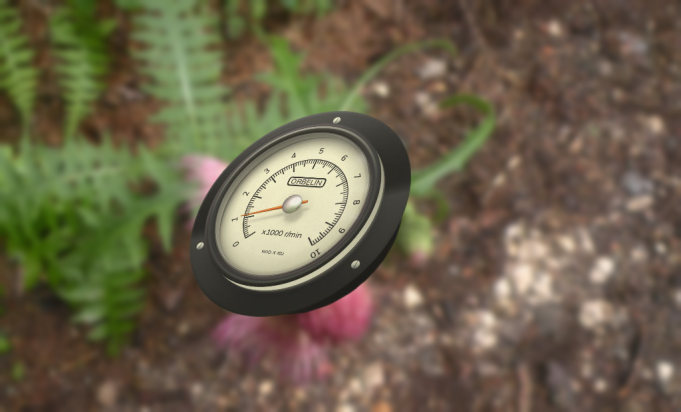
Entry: 1000 rpm
